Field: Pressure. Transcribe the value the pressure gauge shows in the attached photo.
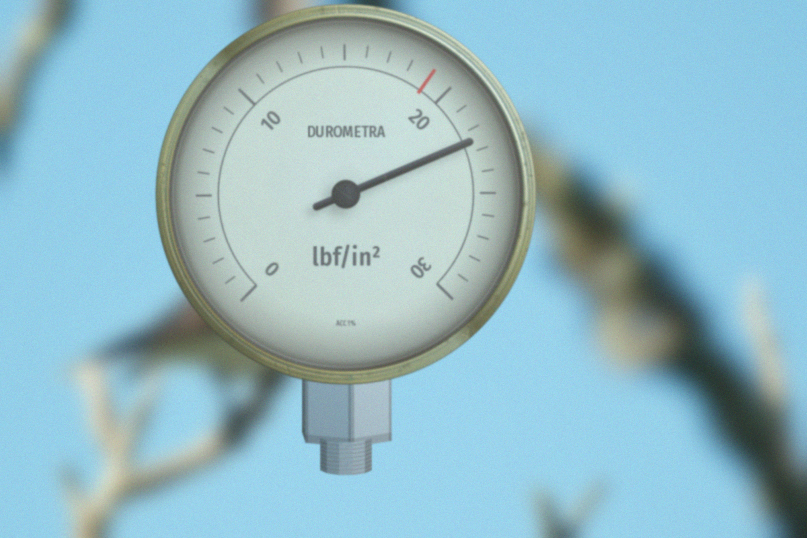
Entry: 22.5 psi
